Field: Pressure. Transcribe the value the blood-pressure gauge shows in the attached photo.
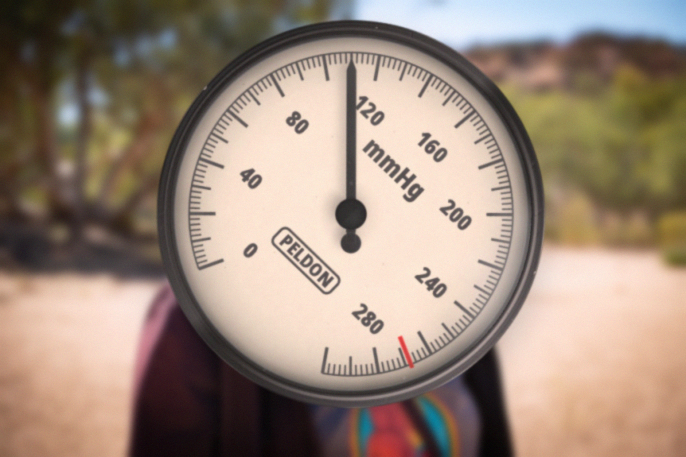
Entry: 110 mmHg
